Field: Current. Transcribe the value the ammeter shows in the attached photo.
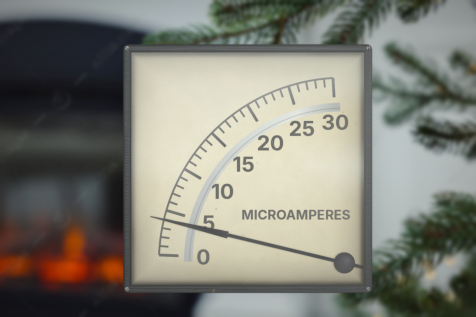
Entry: 4 µA
